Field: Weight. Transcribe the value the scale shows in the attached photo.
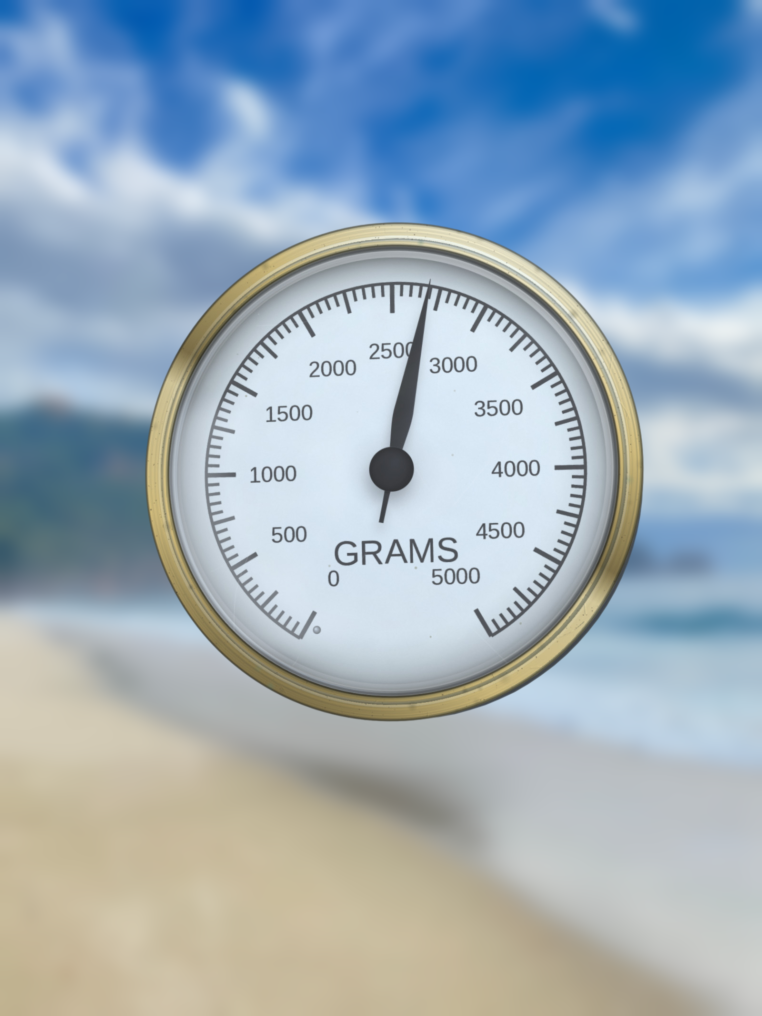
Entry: 2700 g
